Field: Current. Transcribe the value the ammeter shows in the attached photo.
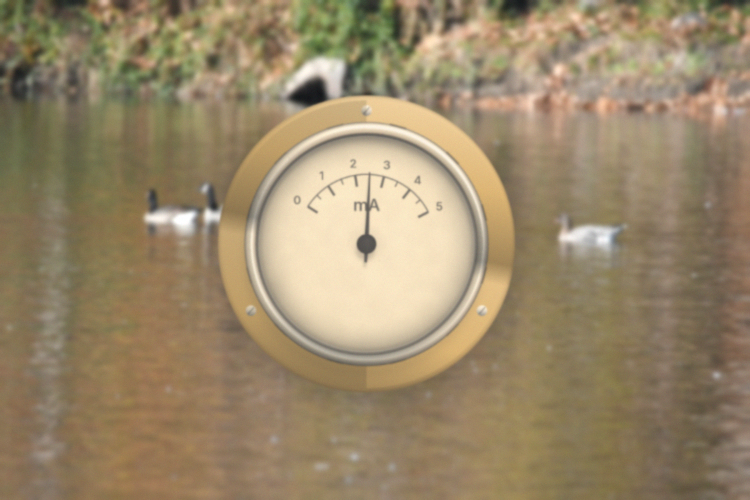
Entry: 2.5 mA
